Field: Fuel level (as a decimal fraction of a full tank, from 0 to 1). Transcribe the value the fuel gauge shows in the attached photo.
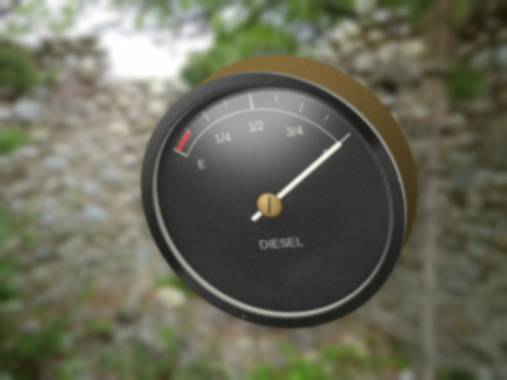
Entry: 1
